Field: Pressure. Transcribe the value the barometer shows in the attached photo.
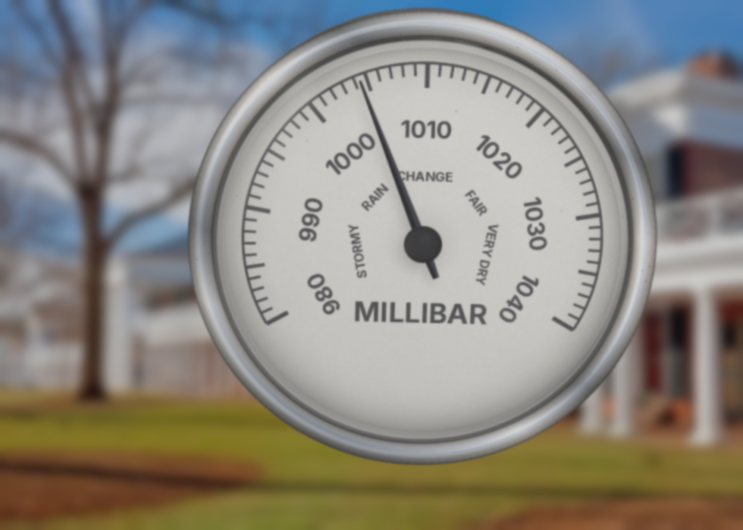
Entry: 1004.5 mbar
